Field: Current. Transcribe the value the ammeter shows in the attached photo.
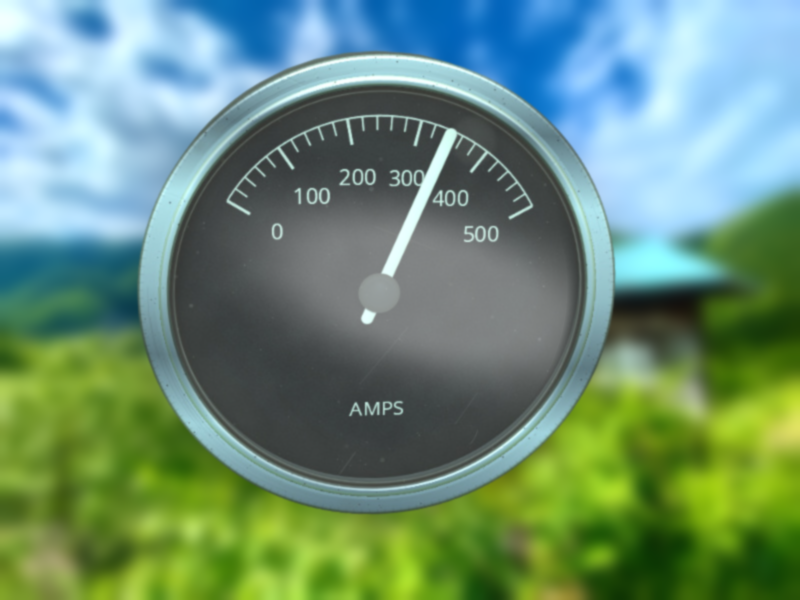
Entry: 340 A
